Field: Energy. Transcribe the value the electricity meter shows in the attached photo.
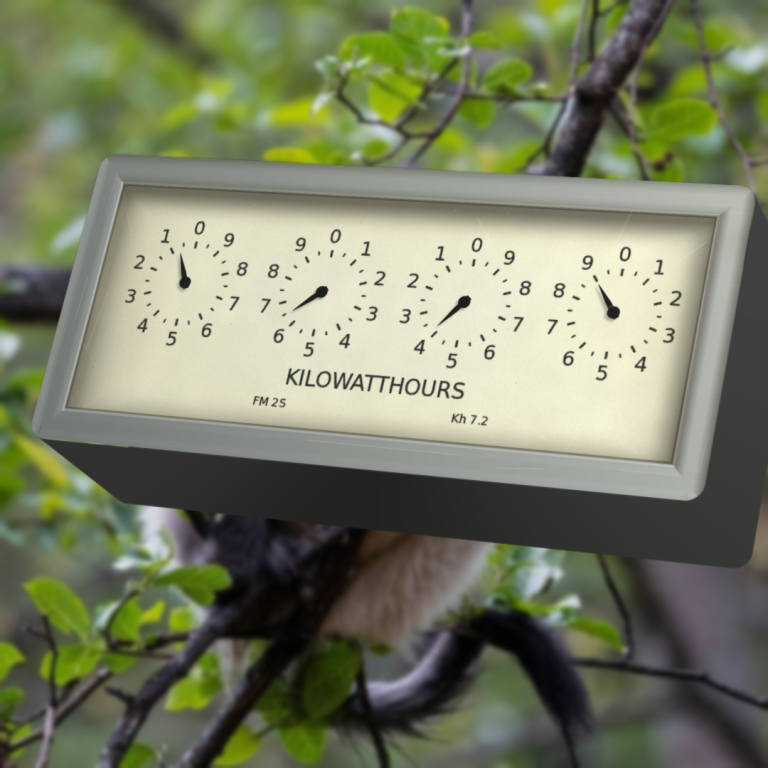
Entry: 639 kWh
